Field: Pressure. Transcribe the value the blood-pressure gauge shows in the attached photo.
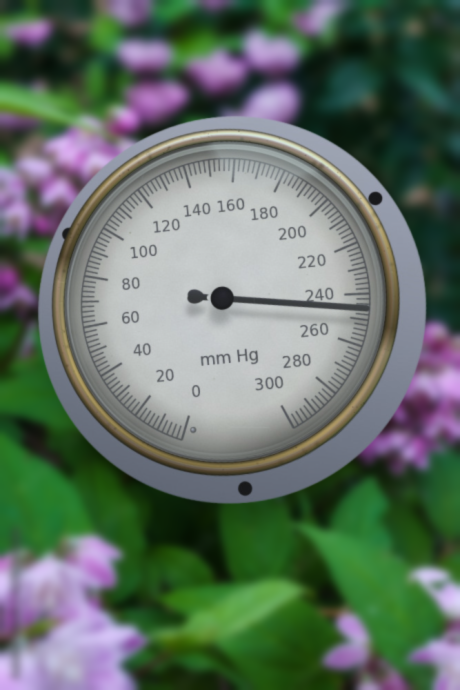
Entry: 246 mmHg
